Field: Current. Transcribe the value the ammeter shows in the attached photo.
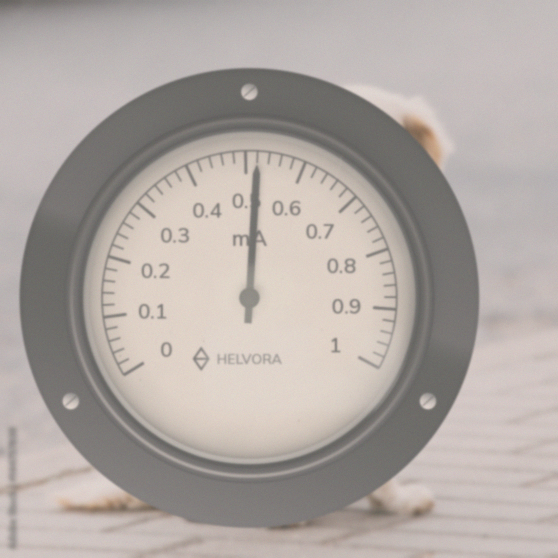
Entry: 0.52 mA
